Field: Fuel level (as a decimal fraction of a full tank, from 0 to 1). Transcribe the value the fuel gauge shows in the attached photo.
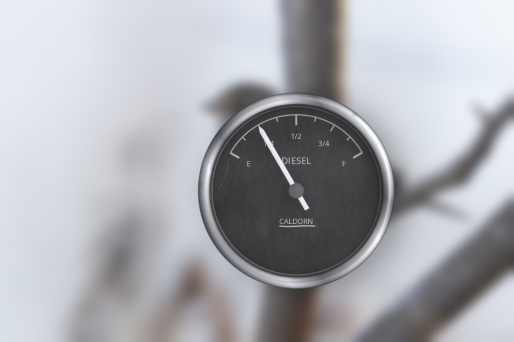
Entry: 0.25
